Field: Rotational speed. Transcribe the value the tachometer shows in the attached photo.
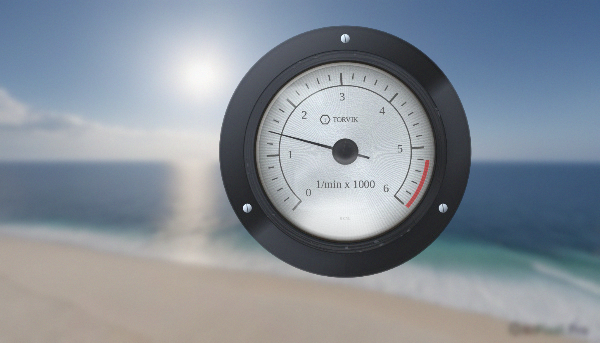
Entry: 1400 rpm
